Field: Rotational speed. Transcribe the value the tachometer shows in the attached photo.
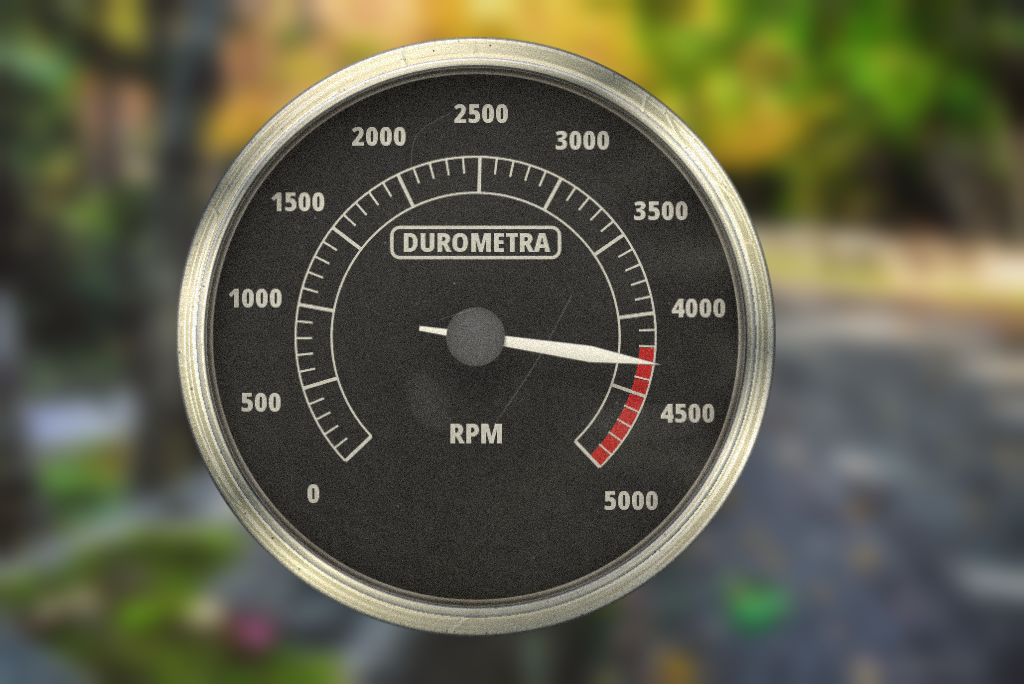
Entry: 4300 rpm
